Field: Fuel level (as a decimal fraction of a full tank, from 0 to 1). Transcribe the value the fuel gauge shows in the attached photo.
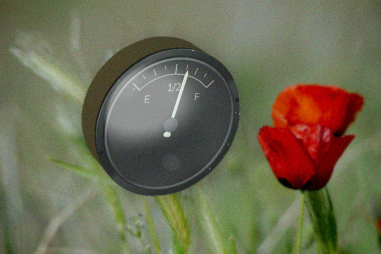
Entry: 0.625
